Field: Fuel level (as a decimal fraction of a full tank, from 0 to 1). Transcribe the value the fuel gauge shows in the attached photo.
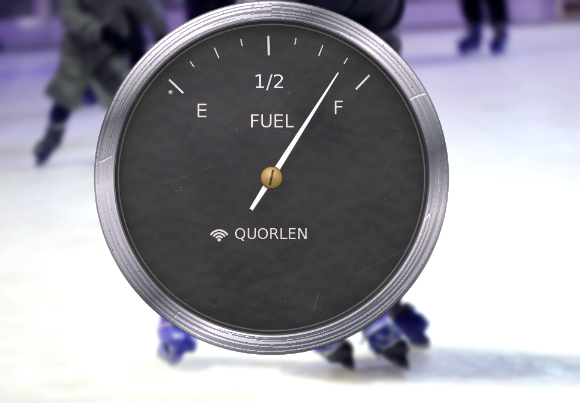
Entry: 0.875
